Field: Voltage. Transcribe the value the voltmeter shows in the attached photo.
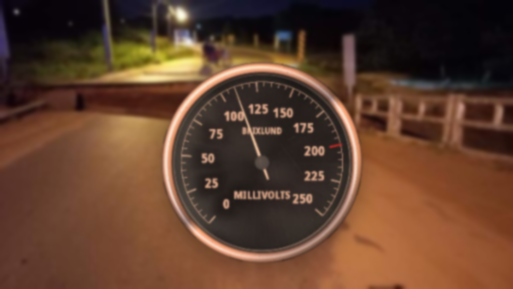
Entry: 110 mV
